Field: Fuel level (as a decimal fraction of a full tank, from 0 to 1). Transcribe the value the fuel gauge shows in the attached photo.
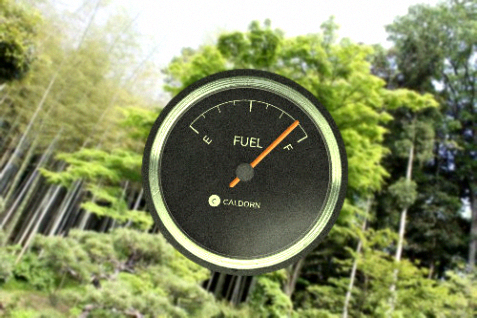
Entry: 0.875
